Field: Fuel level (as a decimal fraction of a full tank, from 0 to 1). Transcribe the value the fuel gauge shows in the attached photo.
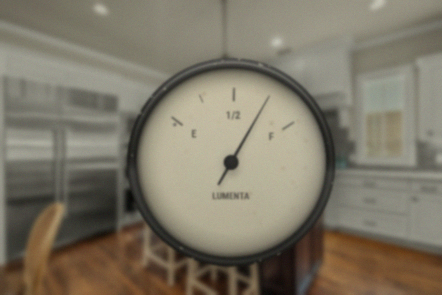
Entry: 0.75
